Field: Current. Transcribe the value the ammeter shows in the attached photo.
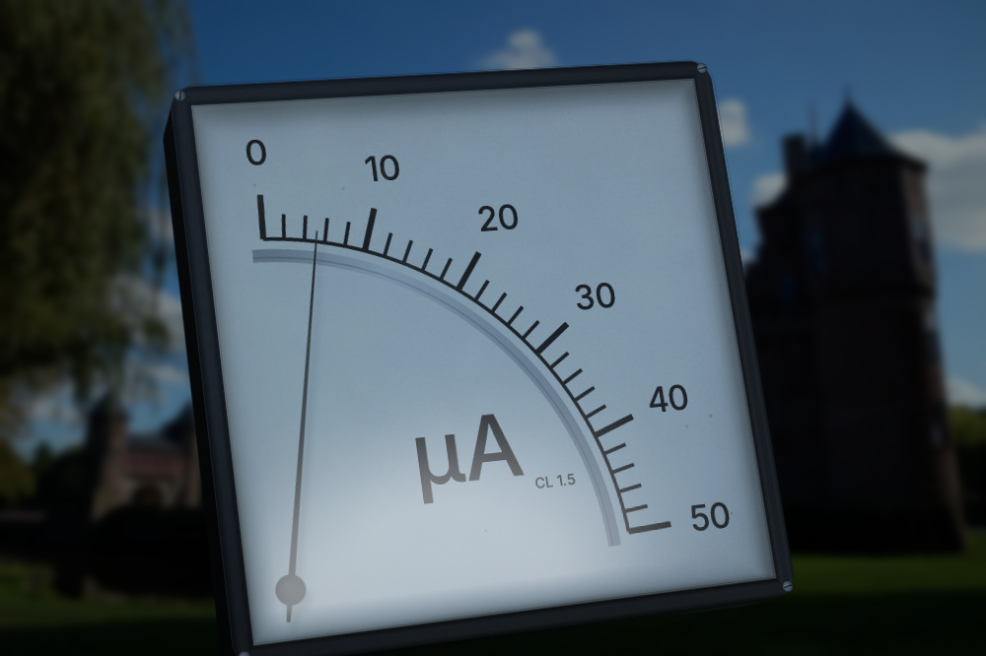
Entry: 5 µA
